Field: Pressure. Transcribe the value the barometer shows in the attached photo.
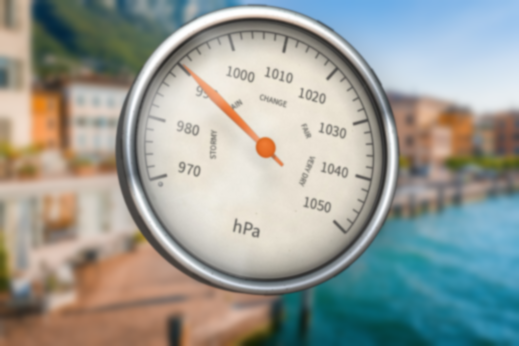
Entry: 990 hPa
